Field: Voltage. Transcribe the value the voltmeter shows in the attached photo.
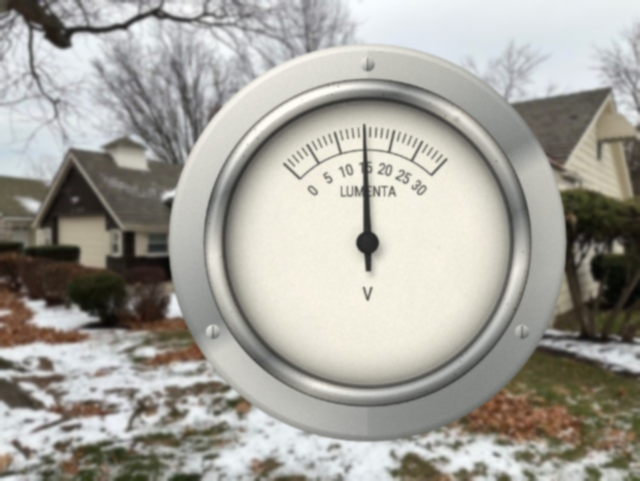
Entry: 15 V
